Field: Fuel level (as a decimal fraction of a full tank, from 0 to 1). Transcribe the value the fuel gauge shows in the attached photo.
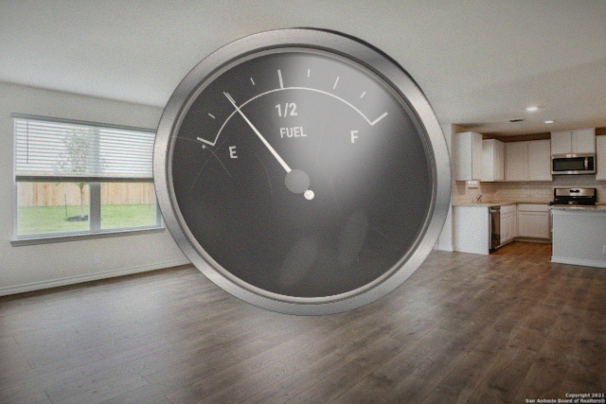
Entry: 0.25
